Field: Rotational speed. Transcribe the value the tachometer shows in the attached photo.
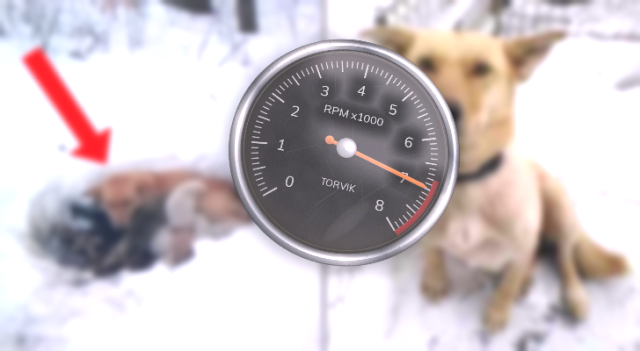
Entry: 7000 rpm
